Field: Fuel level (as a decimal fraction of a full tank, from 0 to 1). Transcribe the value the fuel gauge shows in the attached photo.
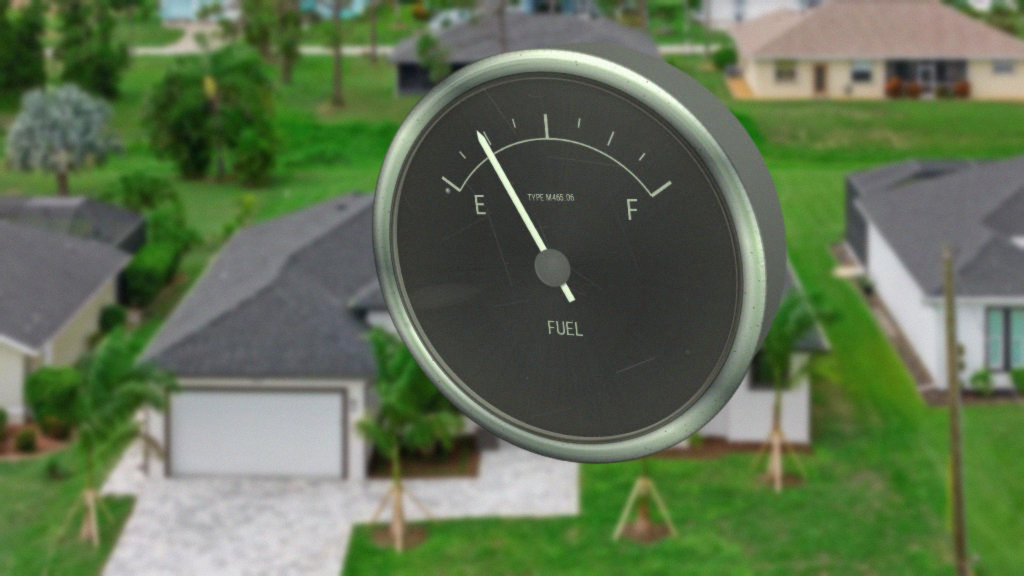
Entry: 0.25
